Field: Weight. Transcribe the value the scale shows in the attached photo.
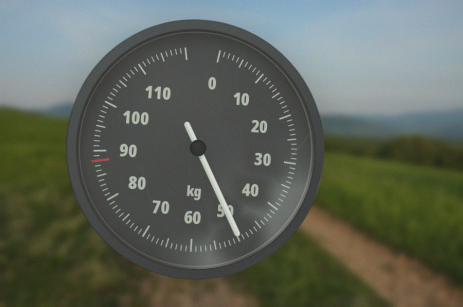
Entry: 50 kg
